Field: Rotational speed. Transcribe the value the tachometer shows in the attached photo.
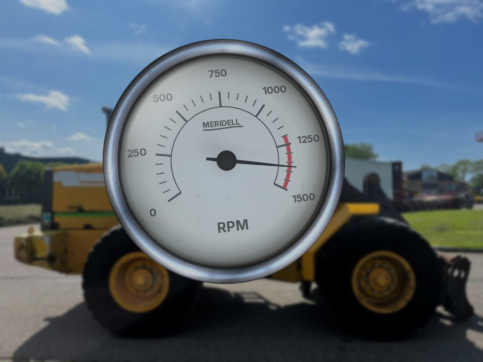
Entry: 1375 rpm
